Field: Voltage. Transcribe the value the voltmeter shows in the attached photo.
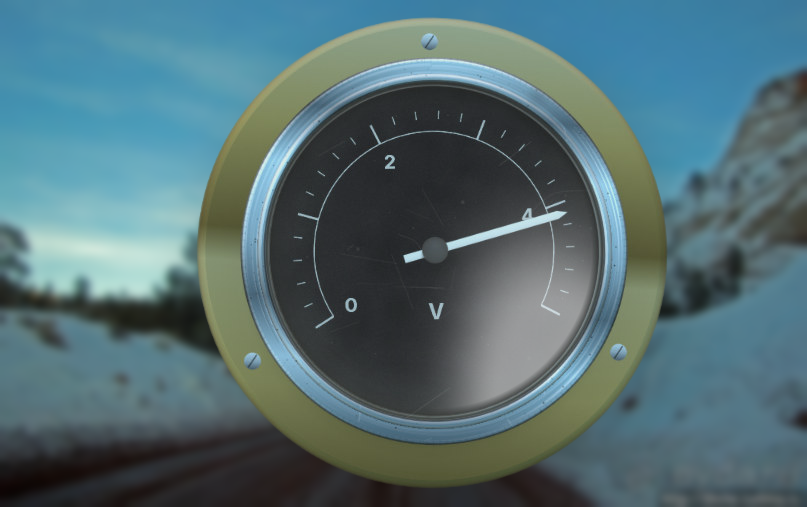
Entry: 4.1 V
